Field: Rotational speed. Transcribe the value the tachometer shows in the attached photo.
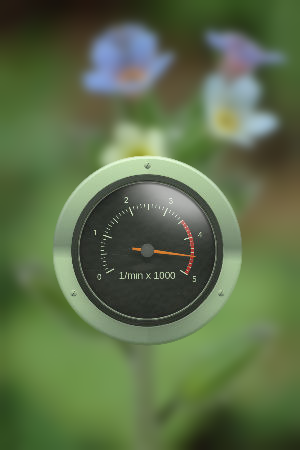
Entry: 4500 rpm
